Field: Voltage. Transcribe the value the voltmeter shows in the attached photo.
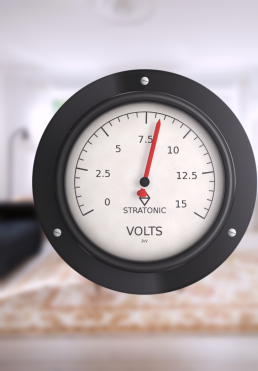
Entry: 8.25 V
